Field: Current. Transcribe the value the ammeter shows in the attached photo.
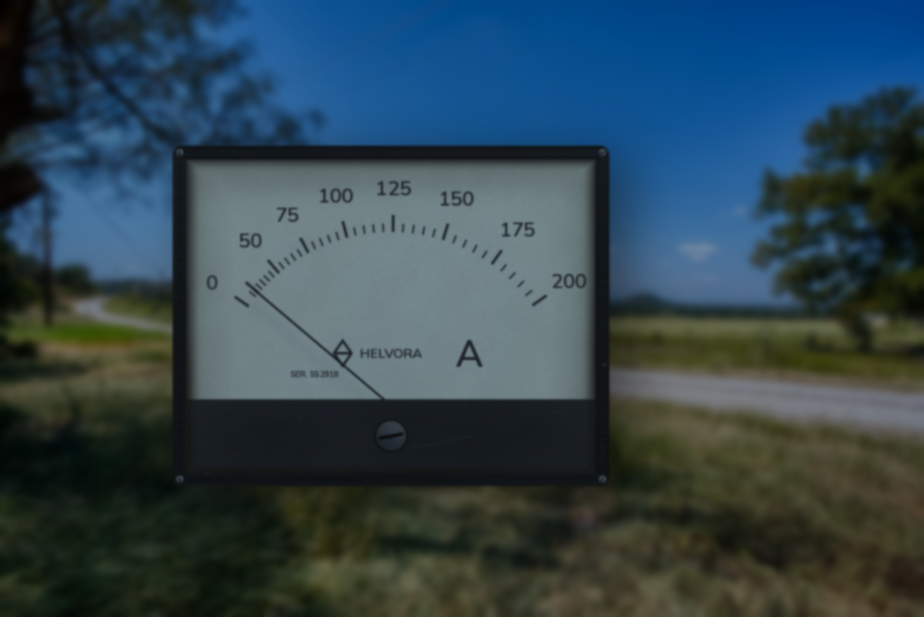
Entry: 25 A
